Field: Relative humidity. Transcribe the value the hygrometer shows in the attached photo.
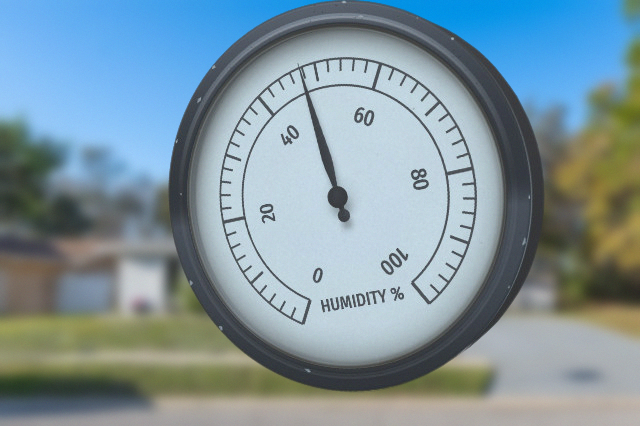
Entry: 48 %
